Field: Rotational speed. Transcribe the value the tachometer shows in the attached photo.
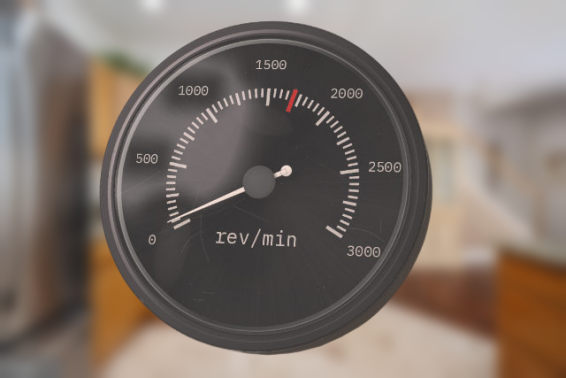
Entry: 50 rpm
